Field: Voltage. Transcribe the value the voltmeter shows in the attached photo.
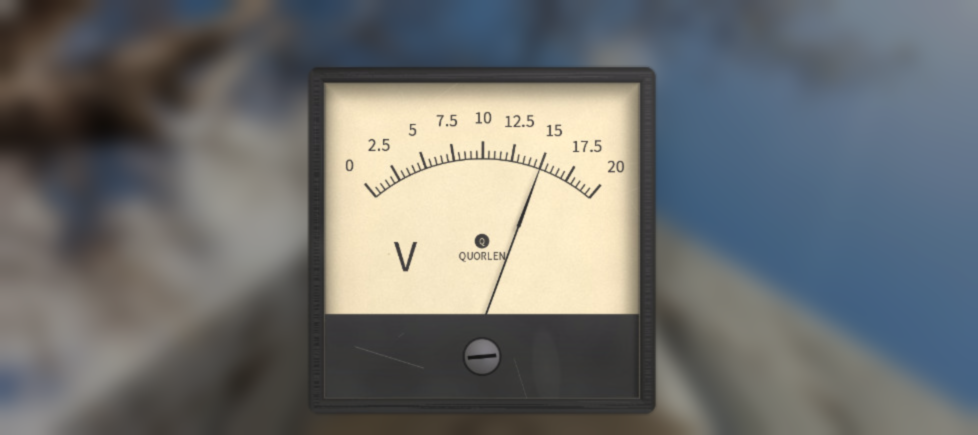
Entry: 15 V
